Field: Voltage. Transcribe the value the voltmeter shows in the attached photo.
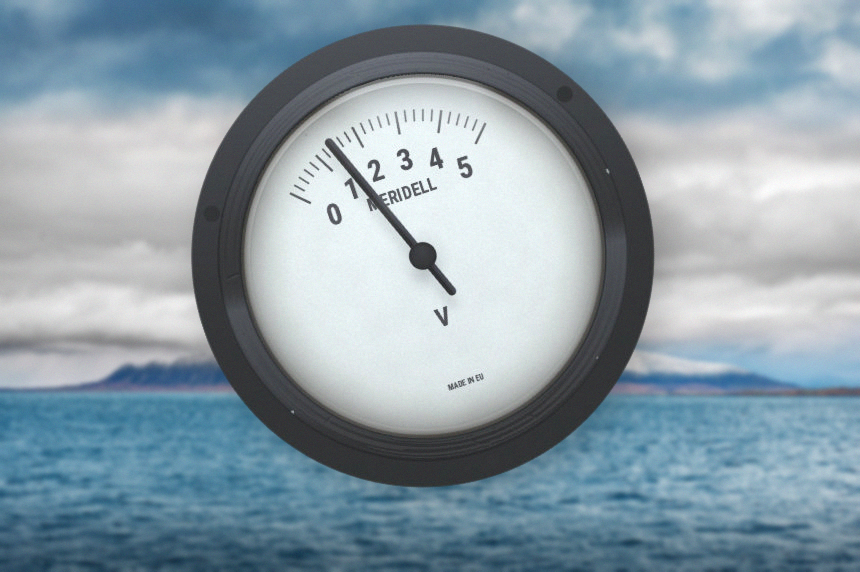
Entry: 1.4 V
